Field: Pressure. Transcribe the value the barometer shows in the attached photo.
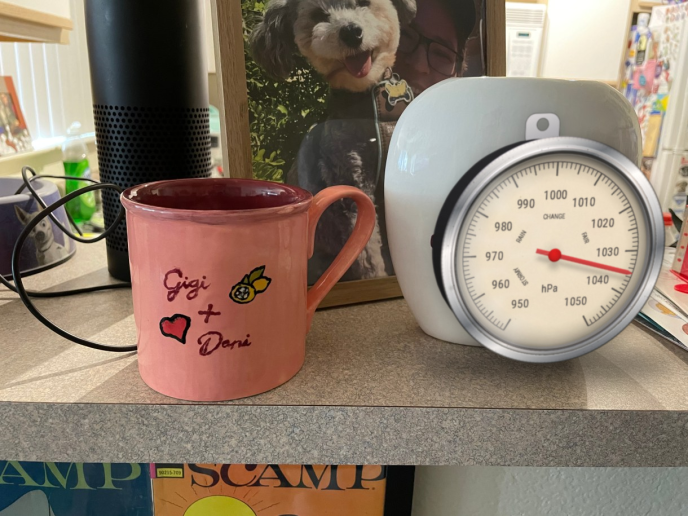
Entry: 1035 hPa
